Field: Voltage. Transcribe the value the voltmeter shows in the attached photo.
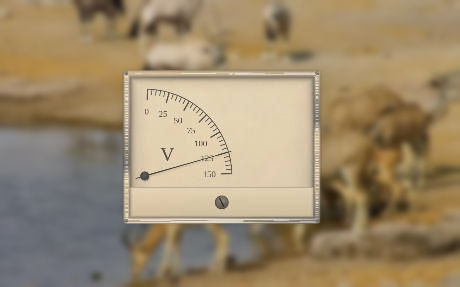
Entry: 125 V
